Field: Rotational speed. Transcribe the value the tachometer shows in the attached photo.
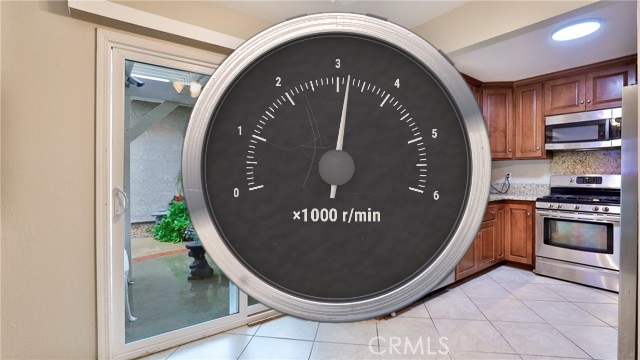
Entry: 3200 rpm
